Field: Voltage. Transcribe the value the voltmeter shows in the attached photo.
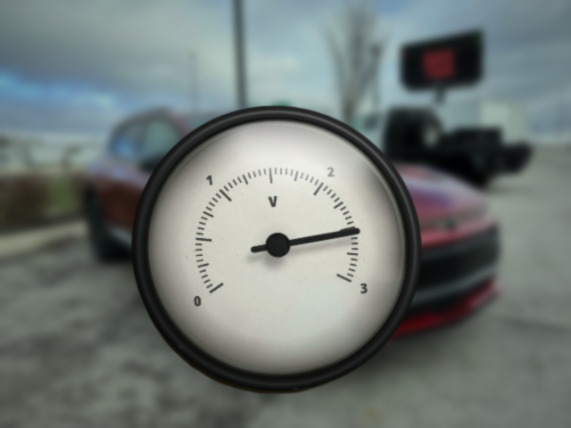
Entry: 2.55 V
